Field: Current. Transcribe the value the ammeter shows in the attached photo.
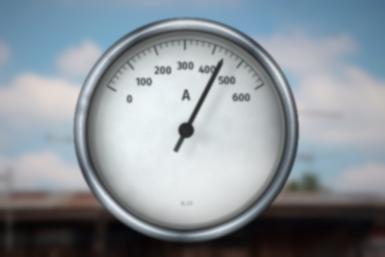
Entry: 440 A
